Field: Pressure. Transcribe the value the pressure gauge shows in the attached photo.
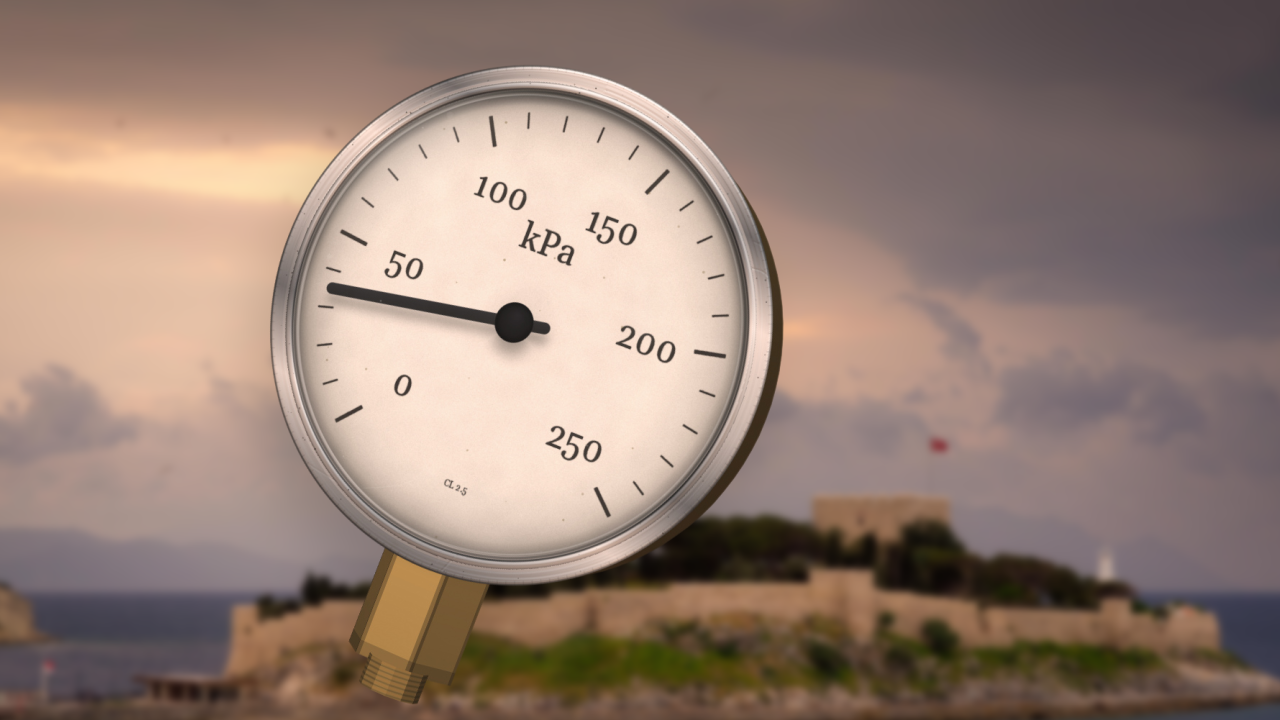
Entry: 35 kPa
